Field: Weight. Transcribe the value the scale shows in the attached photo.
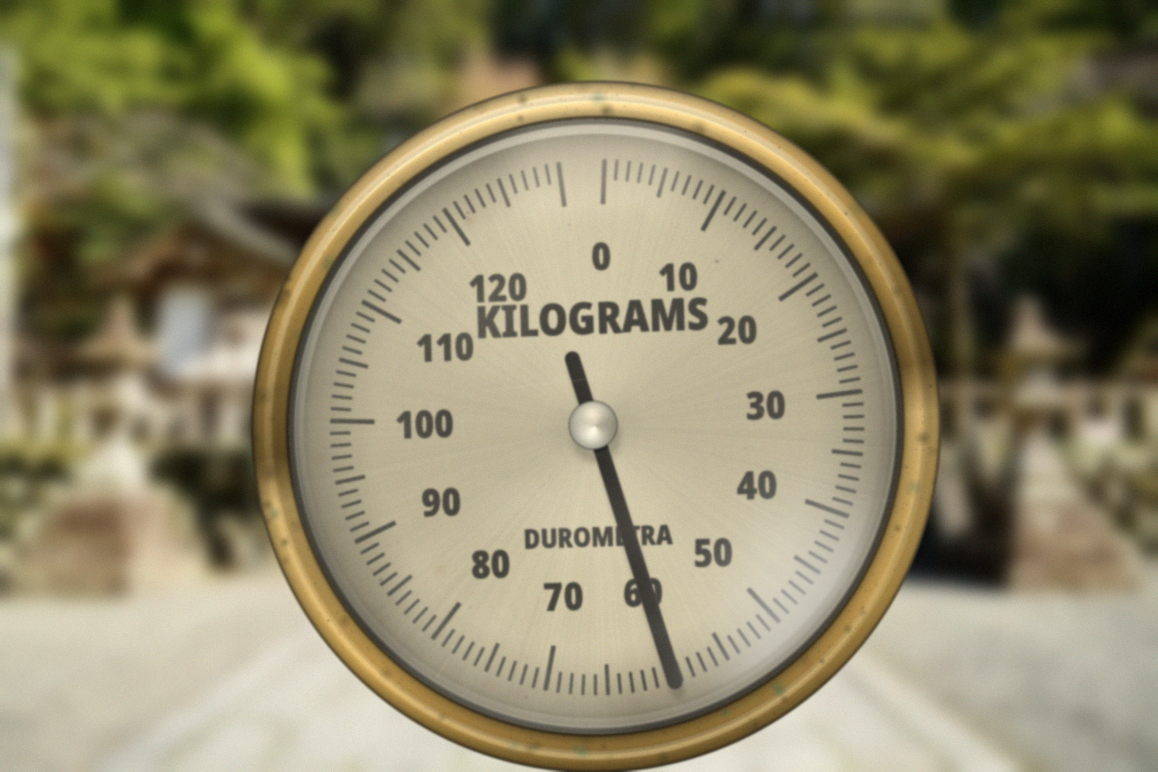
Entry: 59.5 kg
